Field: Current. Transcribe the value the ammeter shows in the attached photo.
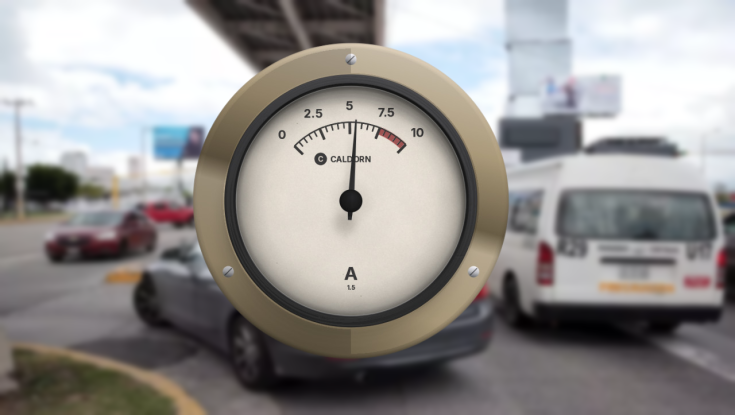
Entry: 5.5 A
